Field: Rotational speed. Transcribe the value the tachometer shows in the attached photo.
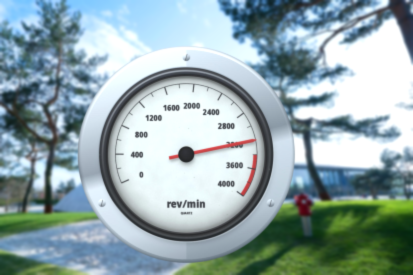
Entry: 3200 rpm
